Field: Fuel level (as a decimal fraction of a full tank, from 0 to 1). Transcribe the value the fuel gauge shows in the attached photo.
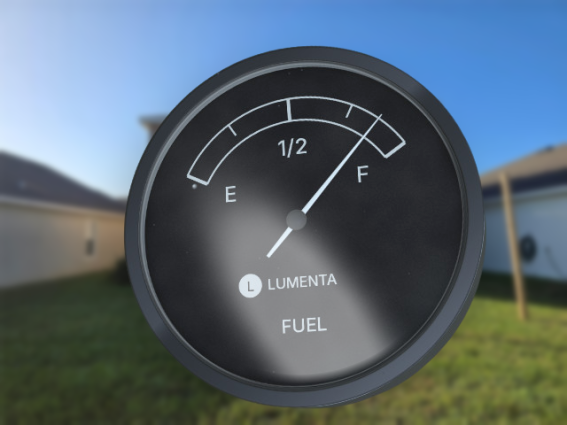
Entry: 0.875
